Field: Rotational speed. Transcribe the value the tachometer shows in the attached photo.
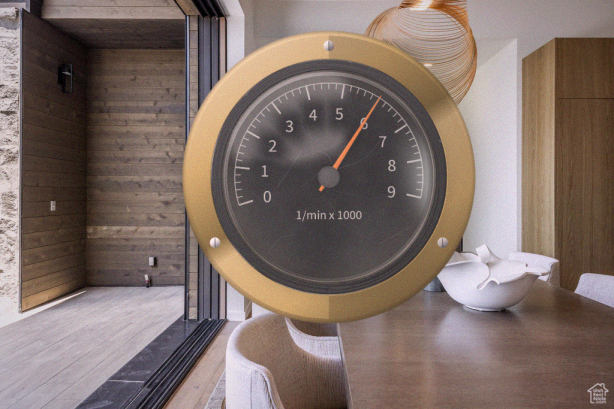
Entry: 6000 rpm
